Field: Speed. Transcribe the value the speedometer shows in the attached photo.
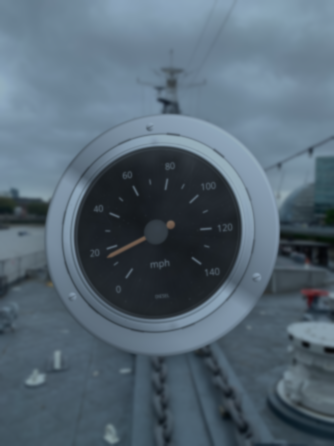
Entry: 15 mph
